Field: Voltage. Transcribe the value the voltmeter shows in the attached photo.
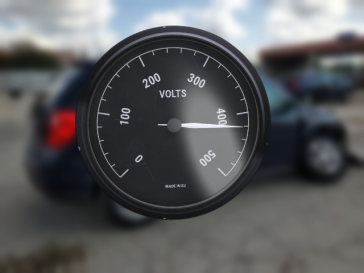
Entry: 420 V
